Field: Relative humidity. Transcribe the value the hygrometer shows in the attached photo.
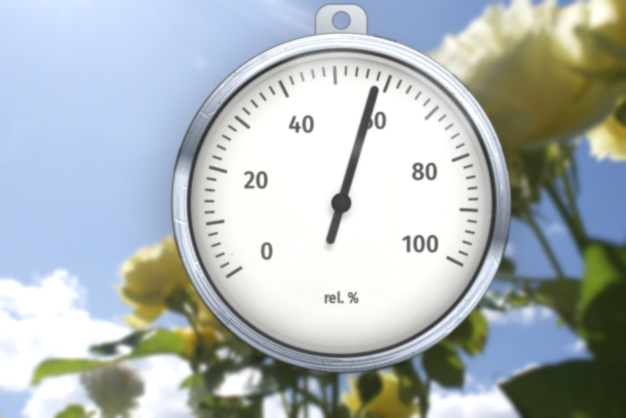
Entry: 58 %
